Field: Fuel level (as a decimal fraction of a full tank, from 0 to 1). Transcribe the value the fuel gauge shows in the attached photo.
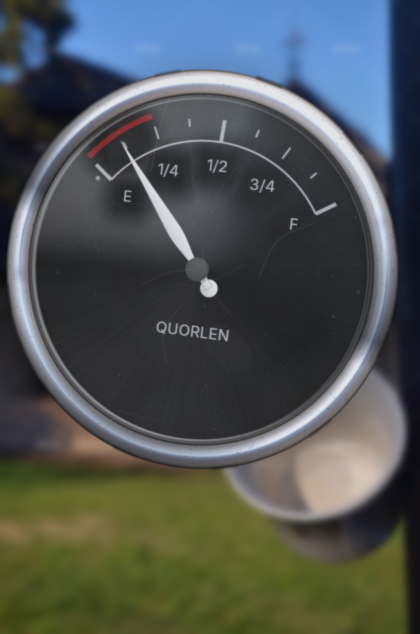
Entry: 0.125
